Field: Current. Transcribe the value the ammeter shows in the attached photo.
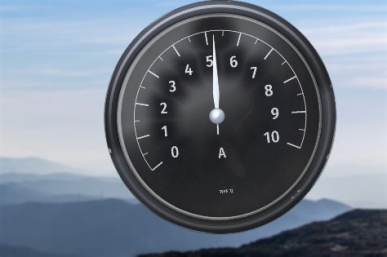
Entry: 5.25 A
